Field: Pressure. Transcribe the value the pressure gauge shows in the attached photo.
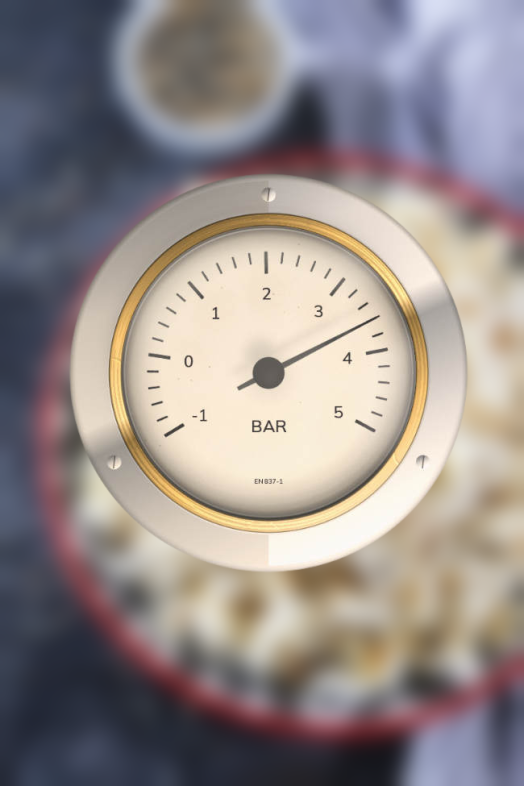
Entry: 3.6 bar
